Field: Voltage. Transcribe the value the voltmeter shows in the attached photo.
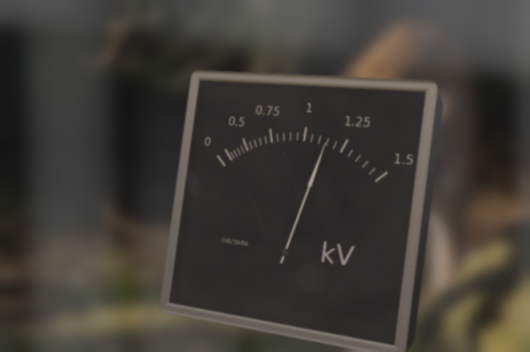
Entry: 1.15 kV
